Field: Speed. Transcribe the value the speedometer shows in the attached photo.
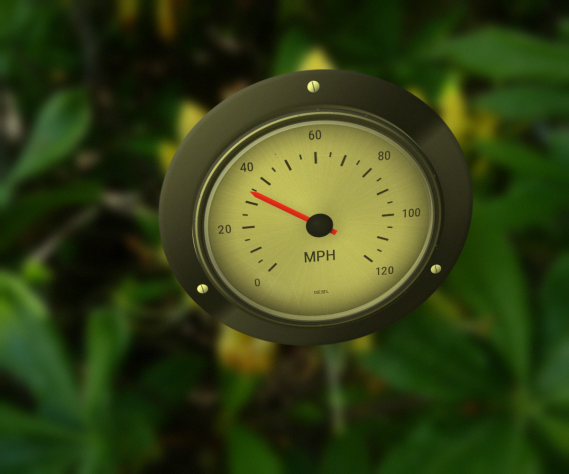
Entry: 35 mph
